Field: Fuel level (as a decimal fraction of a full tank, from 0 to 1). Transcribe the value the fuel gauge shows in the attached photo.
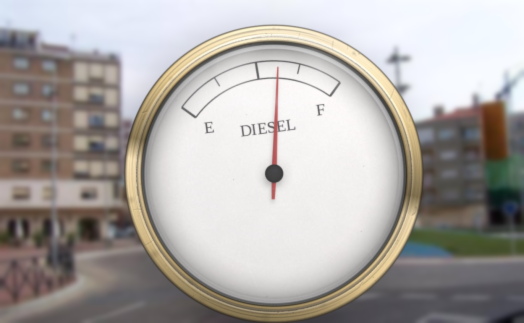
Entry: 0.625
